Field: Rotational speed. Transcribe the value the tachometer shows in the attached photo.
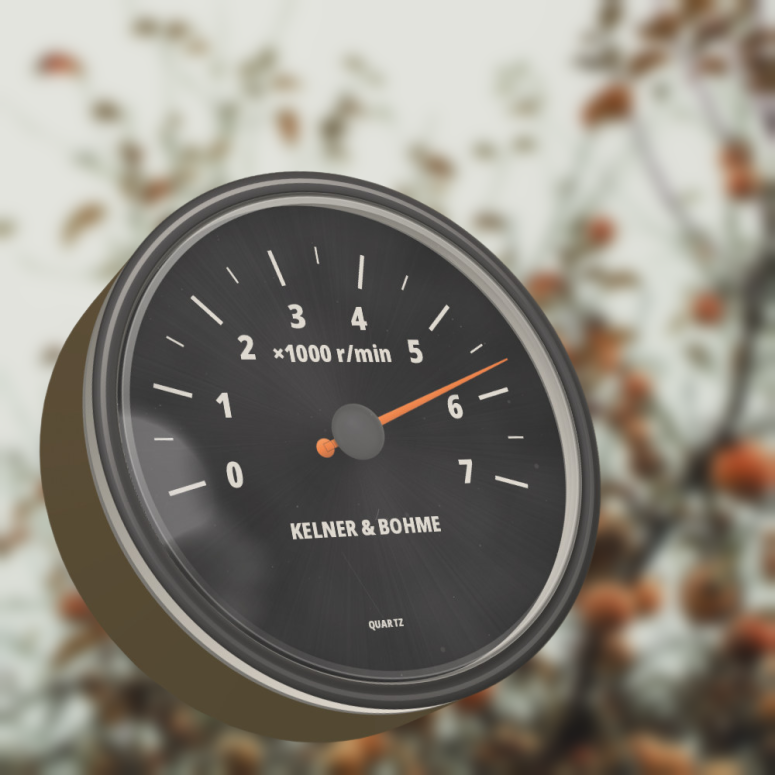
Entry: 5750 rpm
